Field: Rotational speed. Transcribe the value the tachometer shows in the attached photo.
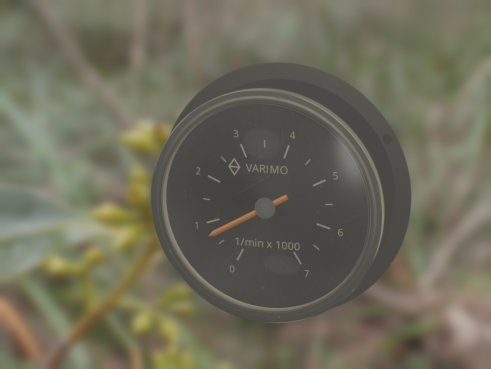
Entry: 750 rpm
